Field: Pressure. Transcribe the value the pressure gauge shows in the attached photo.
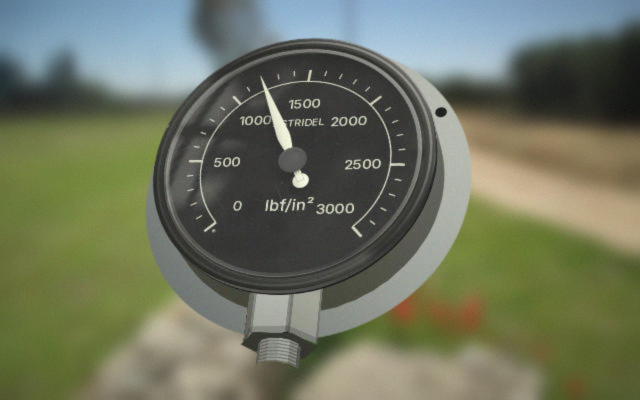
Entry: 1200 psi
